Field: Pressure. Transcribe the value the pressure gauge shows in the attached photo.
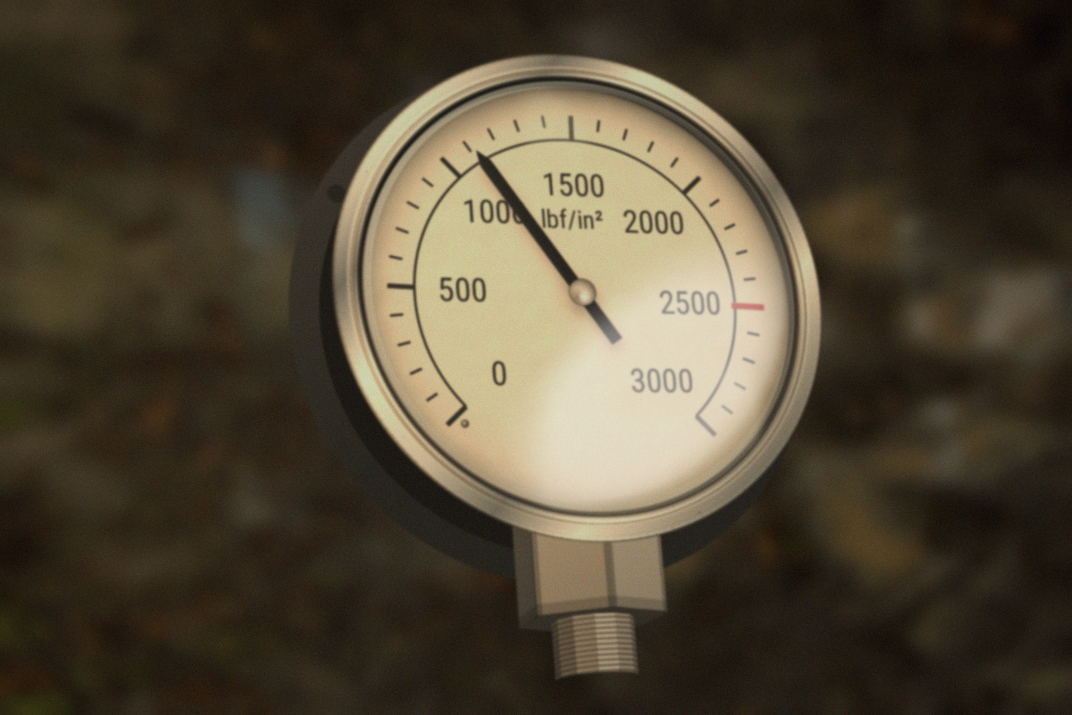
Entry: 1100 psi
